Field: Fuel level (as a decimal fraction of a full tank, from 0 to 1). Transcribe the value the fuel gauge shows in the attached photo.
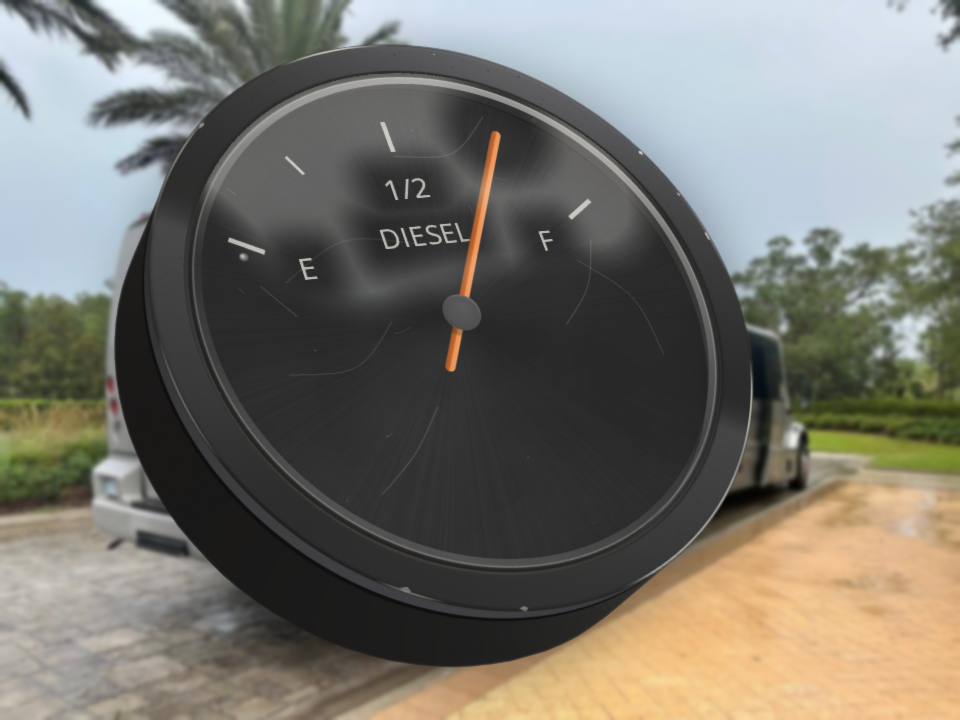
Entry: 0.75
